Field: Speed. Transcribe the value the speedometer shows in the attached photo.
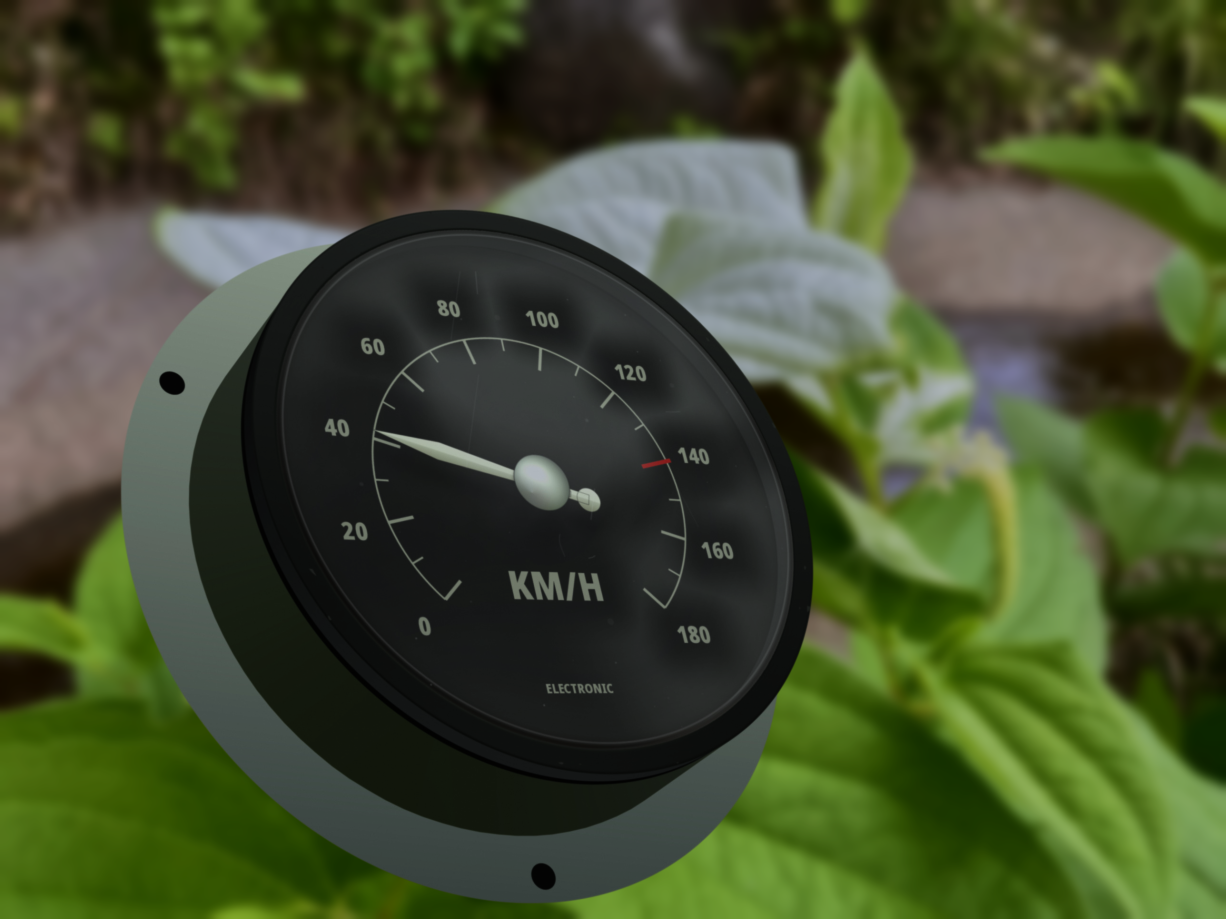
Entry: 40 km/h
